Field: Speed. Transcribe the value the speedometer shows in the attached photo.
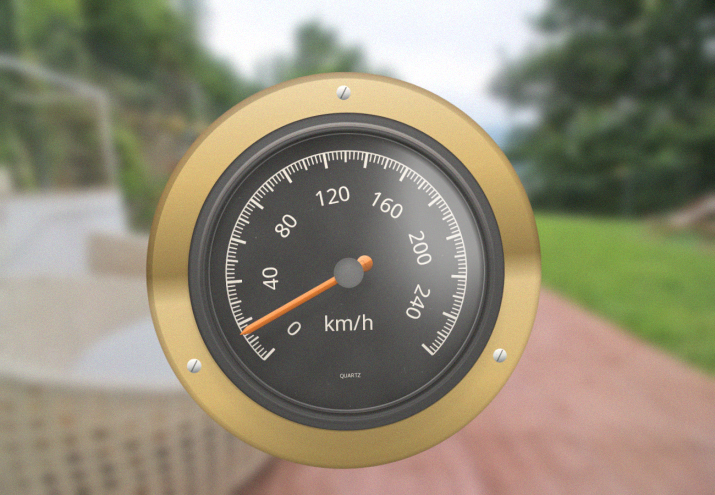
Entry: 16 km/h
